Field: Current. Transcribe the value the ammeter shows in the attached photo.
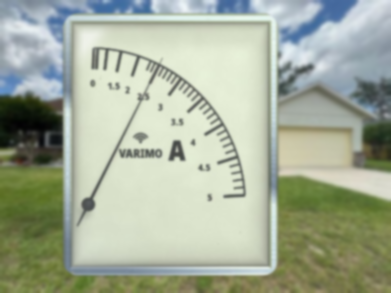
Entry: 2.5 A
